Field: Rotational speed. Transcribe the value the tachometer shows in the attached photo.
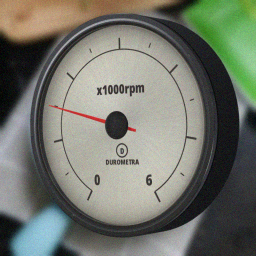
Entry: 1500 rpm
